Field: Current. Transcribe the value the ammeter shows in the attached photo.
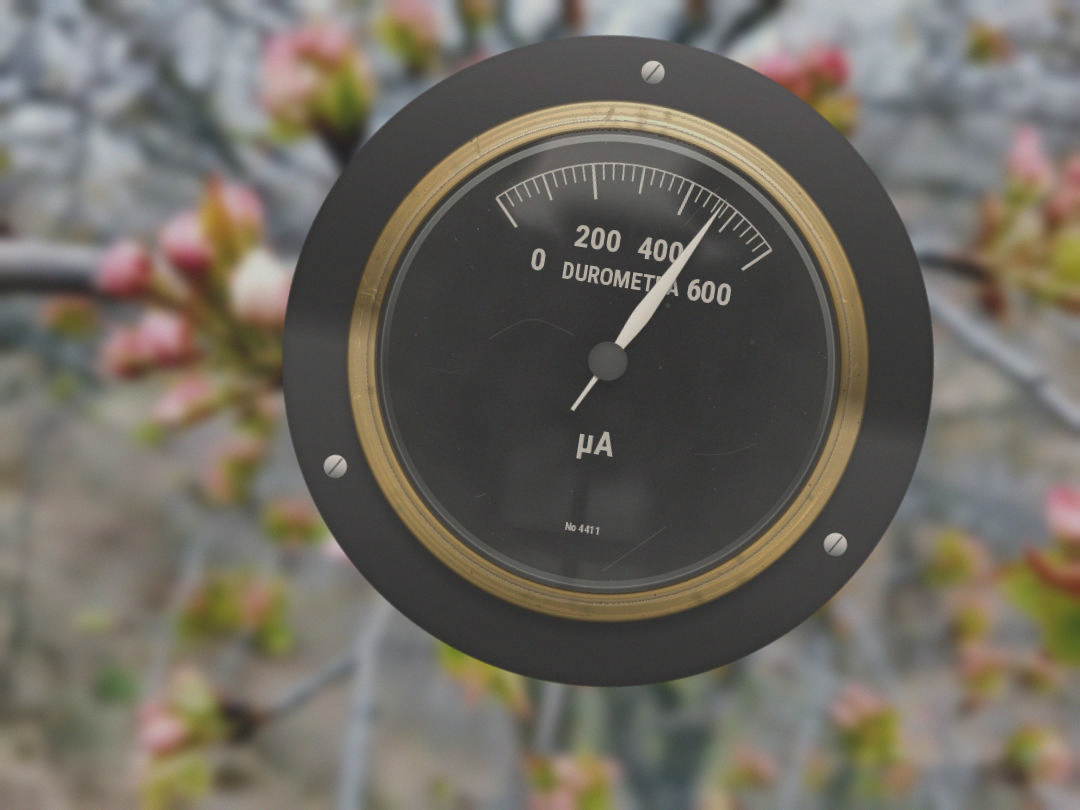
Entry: 470 µA
